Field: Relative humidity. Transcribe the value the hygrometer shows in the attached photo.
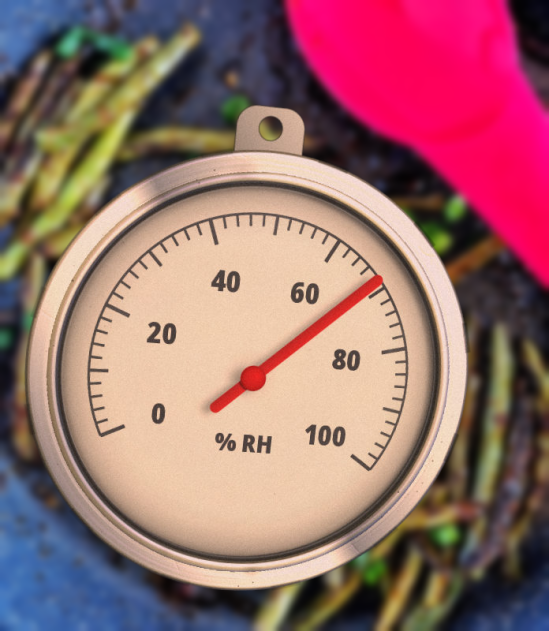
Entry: 68 %
